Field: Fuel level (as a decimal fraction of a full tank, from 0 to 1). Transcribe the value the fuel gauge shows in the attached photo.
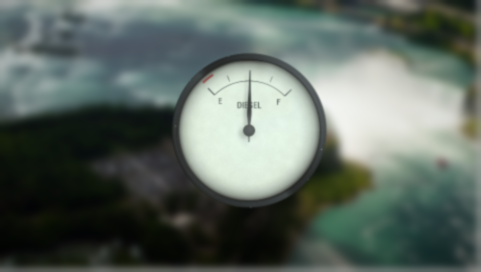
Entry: 0.5
